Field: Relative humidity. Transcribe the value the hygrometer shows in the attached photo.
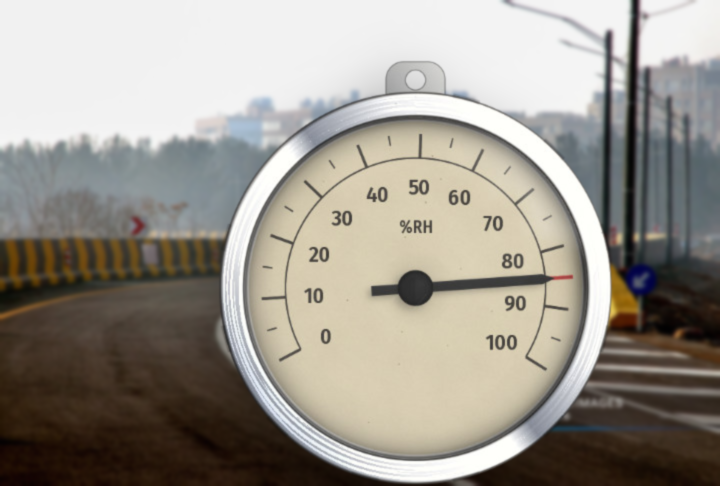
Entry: 85 %
